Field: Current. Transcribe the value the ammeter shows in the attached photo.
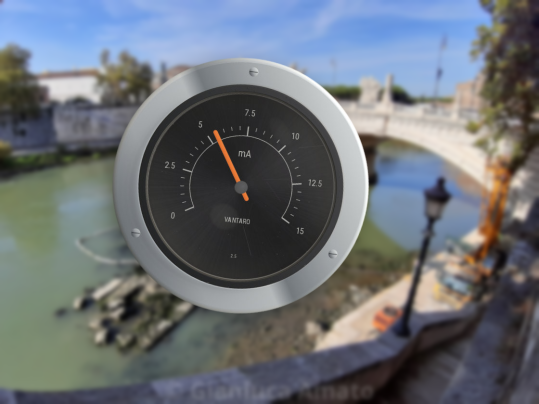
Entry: 5.5 mA
